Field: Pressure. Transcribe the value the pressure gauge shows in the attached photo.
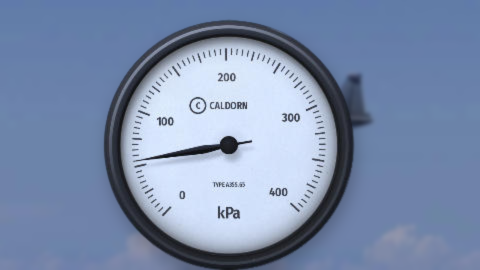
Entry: 55 kPa
